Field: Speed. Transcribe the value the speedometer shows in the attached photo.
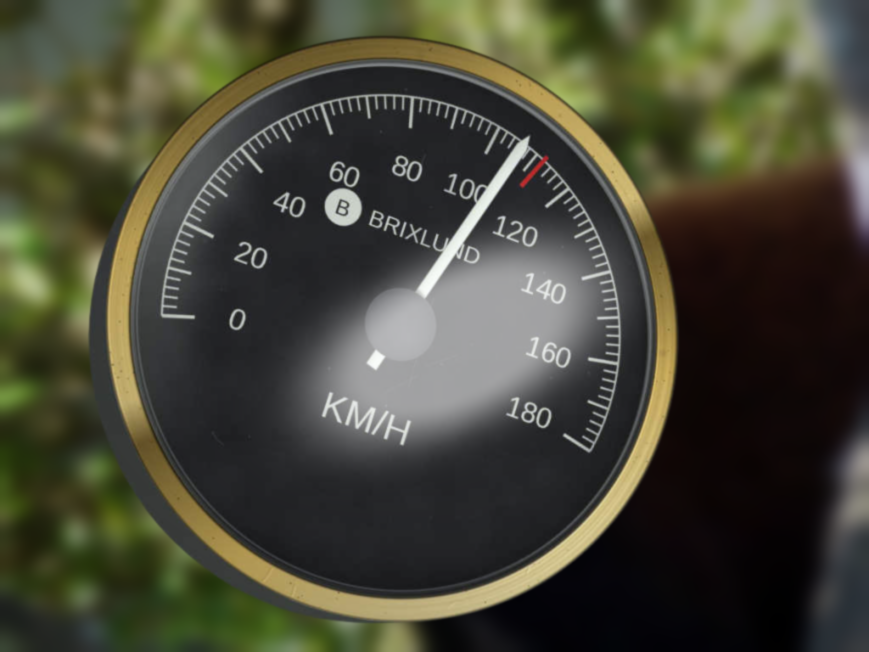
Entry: 106 km/h
